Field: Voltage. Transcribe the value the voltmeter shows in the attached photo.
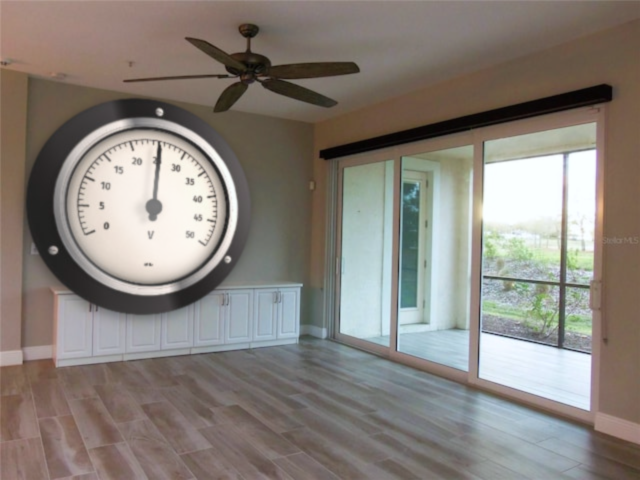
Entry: 25 V
